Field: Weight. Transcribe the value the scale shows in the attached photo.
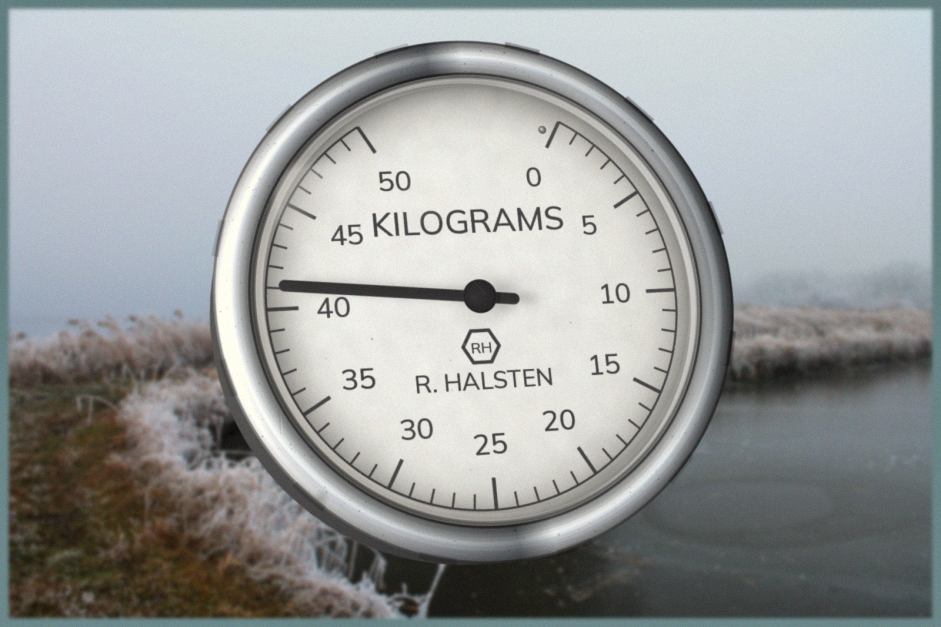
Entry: 41 kg
